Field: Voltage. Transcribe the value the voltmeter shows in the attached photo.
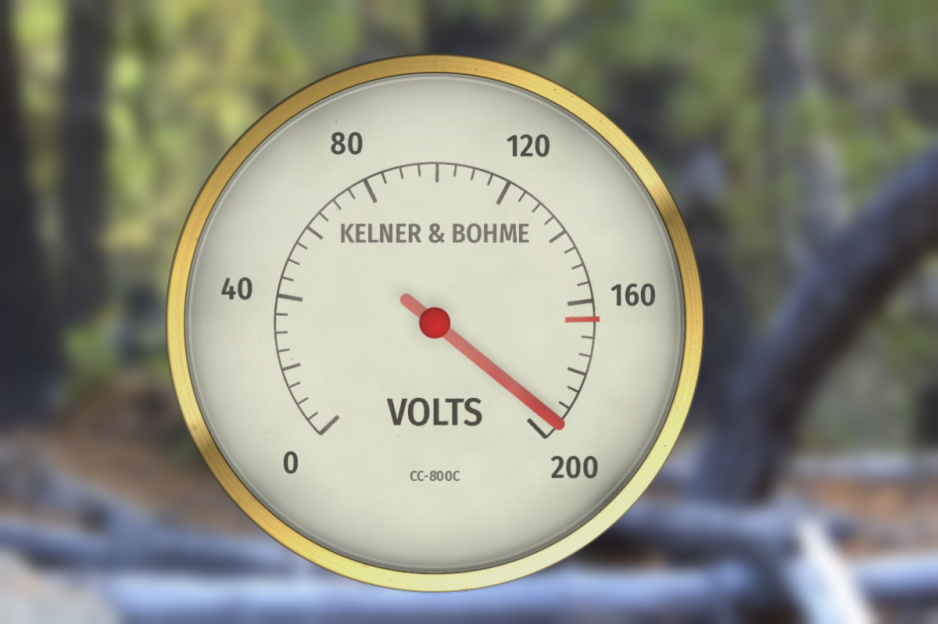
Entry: 195 V
